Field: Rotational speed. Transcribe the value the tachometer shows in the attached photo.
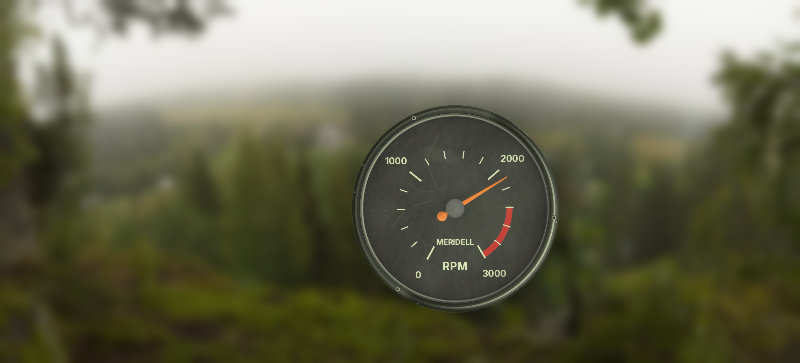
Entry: 2100 rpm
